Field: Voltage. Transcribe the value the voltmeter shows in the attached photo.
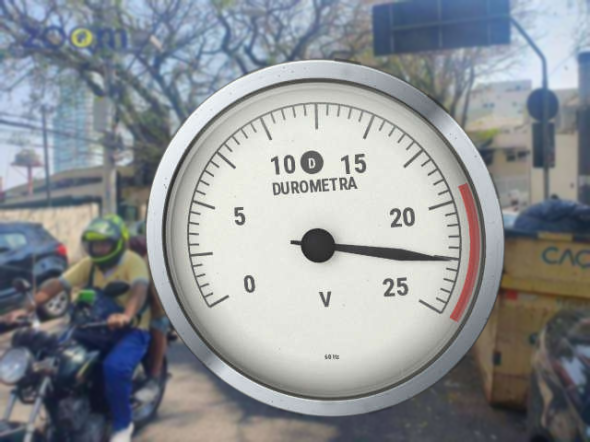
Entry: 22.5 V
